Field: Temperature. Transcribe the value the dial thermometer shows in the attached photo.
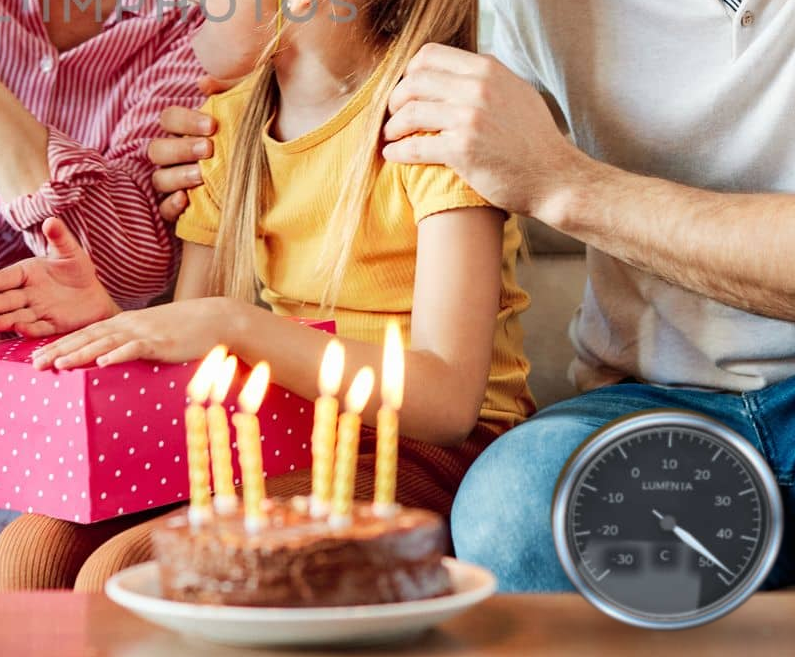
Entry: 48 °C
